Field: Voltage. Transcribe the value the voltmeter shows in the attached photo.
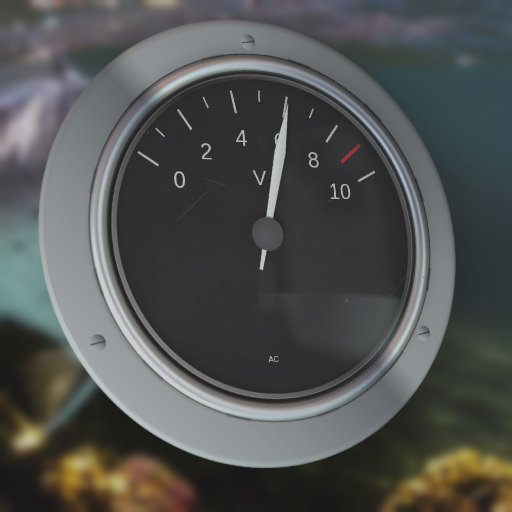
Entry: 6 V
